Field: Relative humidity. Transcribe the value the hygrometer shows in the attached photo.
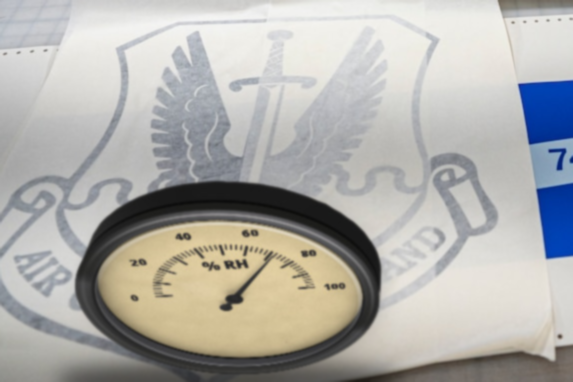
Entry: 70 %
